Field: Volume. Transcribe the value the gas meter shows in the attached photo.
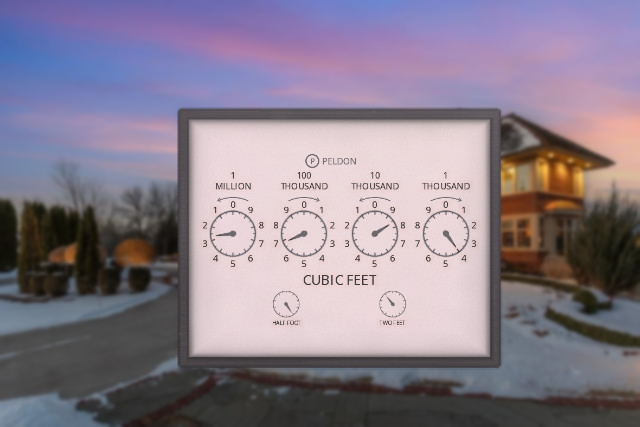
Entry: 268400 ft³
